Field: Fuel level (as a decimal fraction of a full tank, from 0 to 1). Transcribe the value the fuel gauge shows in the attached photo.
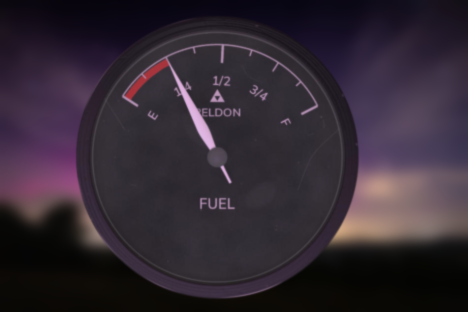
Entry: 0.25
